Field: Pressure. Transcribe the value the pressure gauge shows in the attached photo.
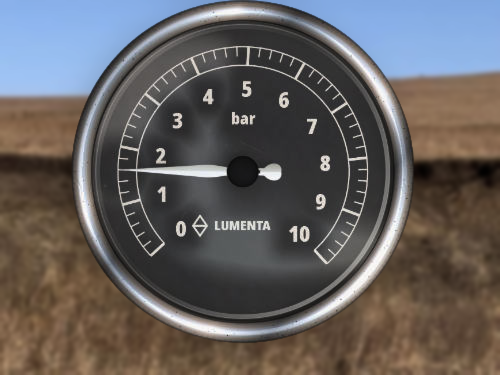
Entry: 1.6 bar
